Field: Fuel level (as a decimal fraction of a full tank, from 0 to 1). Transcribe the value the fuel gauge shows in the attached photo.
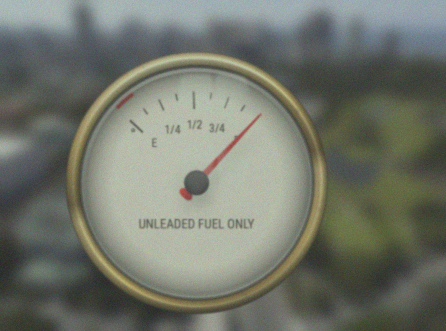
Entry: 1
